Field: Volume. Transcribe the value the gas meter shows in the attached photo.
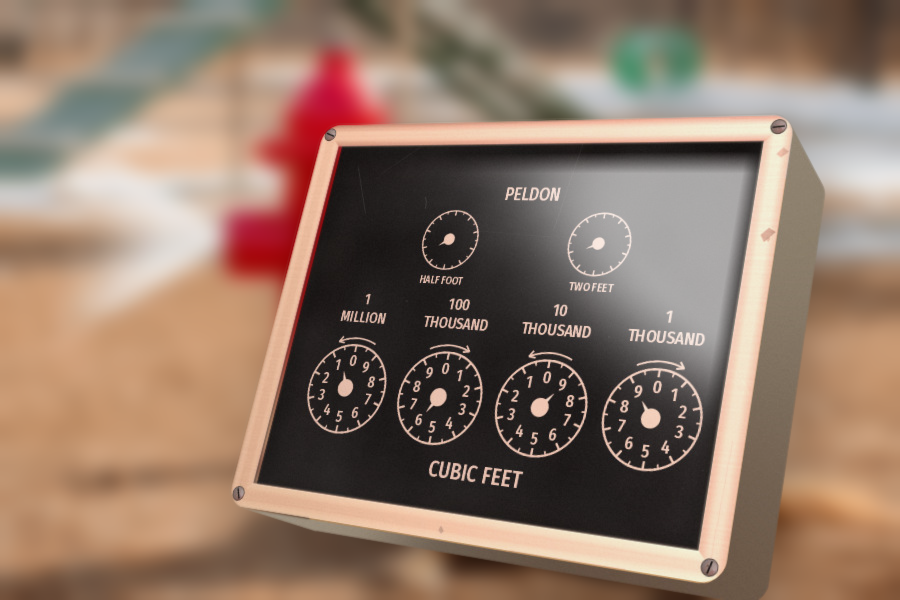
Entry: 58900 ft³
